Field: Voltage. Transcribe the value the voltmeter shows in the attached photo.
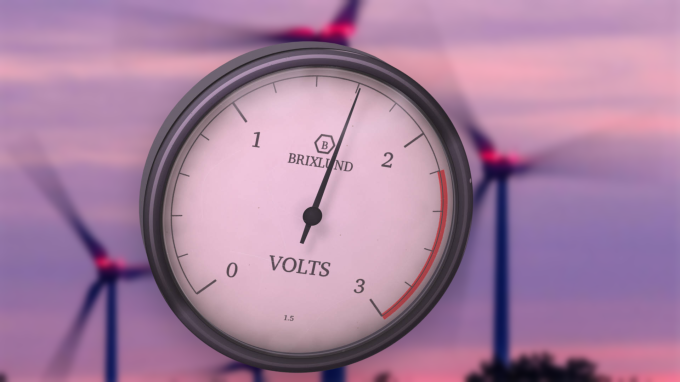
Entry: 1.6 V
